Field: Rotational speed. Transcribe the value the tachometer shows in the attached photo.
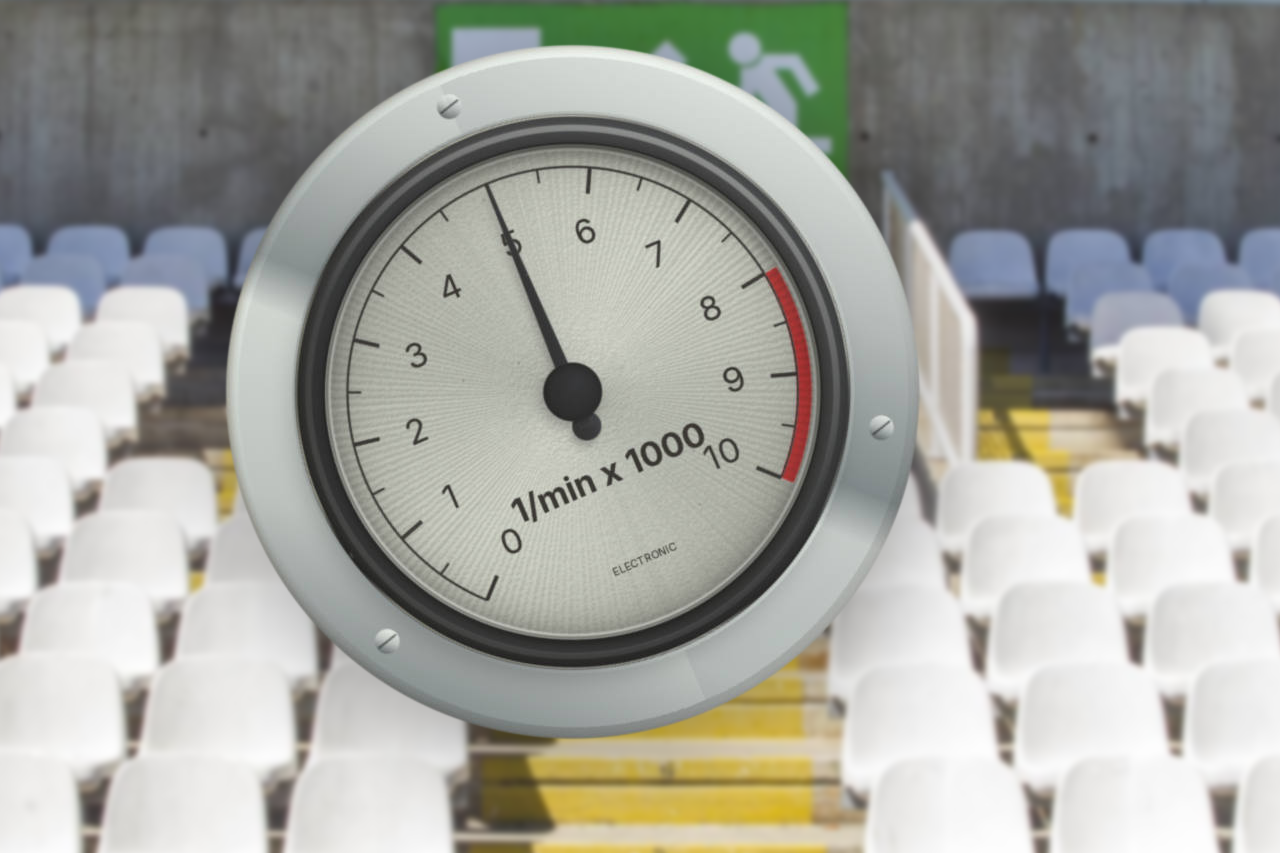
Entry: 5000 rpm
